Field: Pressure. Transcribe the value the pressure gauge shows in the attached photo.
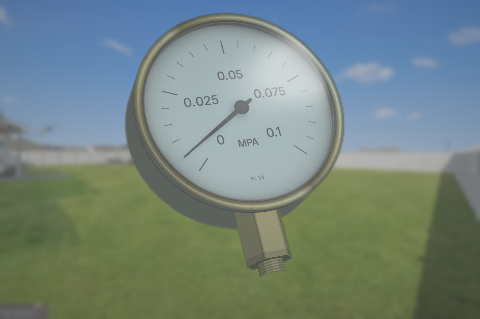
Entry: 0.005 MPa
